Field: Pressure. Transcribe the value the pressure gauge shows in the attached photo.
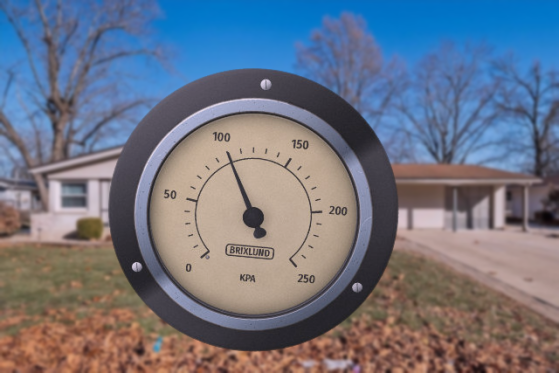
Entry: 100 kPa
